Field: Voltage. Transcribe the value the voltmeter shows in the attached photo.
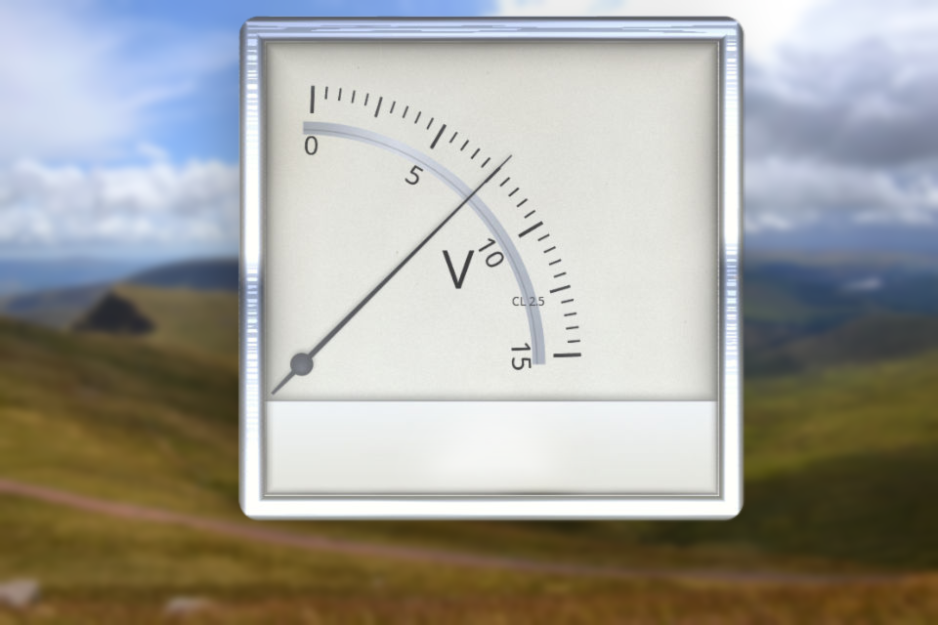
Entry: 7.5 V
